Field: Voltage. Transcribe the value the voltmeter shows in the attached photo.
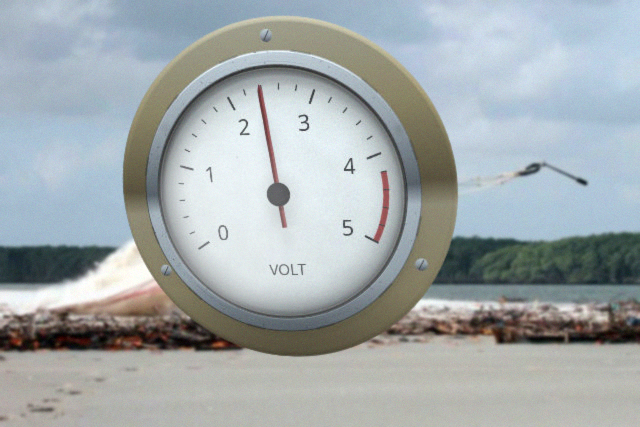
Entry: 2.4 V
